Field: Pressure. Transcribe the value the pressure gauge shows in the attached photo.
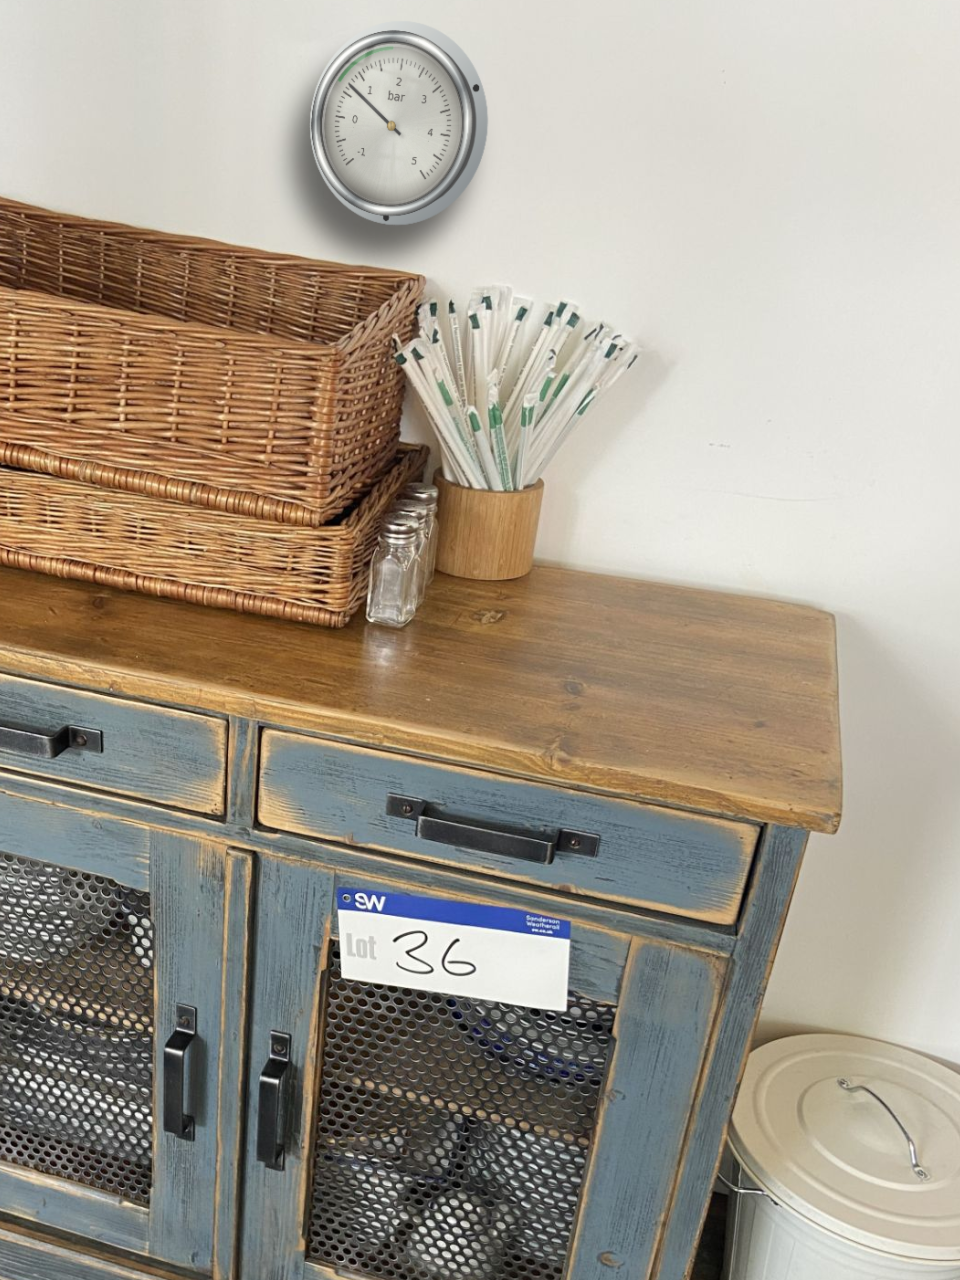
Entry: 0.7 bar
